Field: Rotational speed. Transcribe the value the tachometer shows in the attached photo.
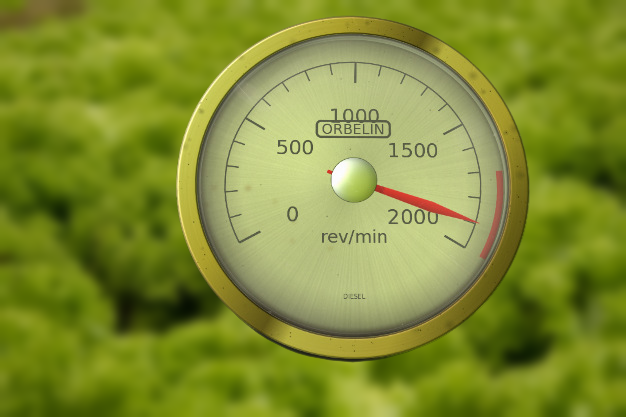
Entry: 1900 rpm
